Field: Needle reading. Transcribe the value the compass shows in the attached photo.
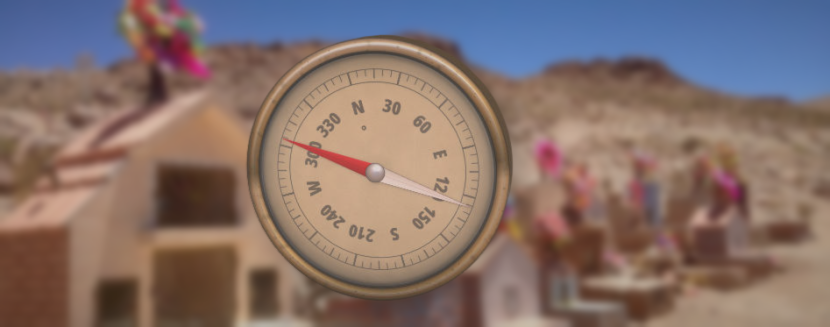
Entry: 305 °
